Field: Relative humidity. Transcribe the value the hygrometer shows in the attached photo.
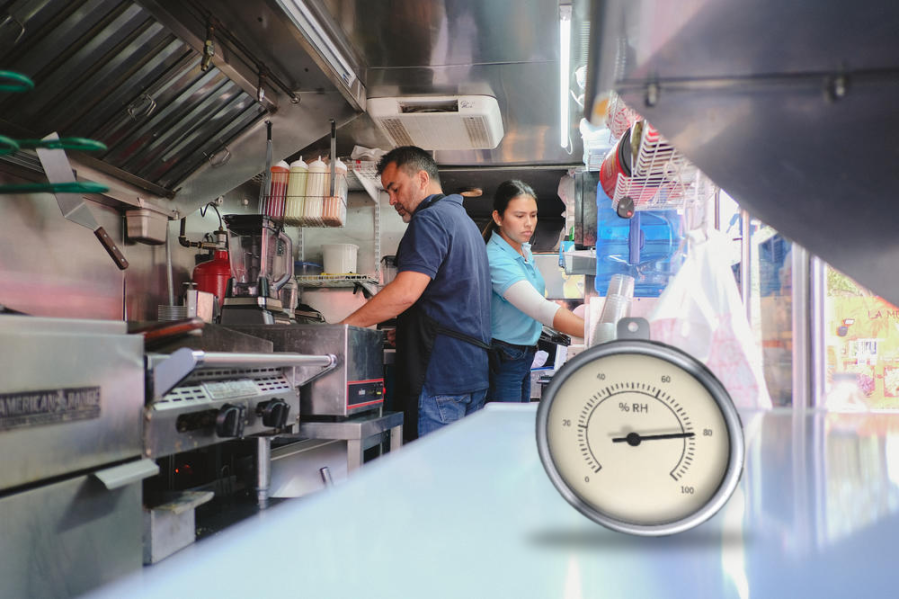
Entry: 80 %
